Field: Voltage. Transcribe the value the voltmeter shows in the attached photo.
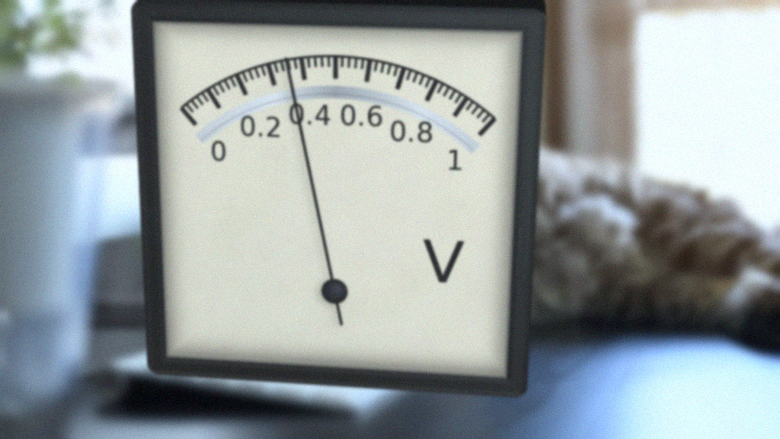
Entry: 0.36 V
